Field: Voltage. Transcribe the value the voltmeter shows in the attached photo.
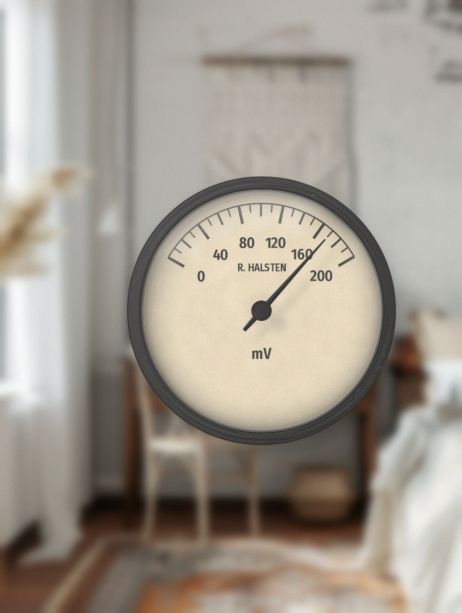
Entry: 170 mV
